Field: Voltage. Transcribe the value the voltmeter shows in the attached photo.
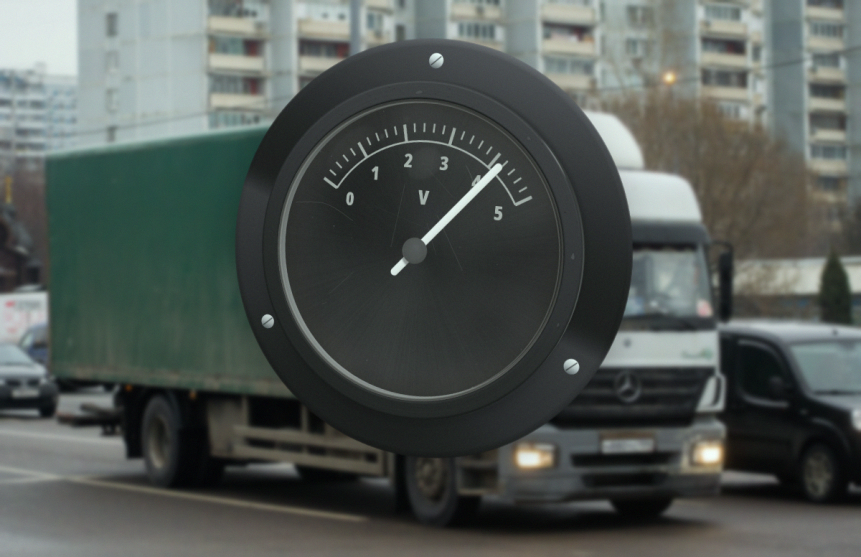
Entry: 4.2 V
